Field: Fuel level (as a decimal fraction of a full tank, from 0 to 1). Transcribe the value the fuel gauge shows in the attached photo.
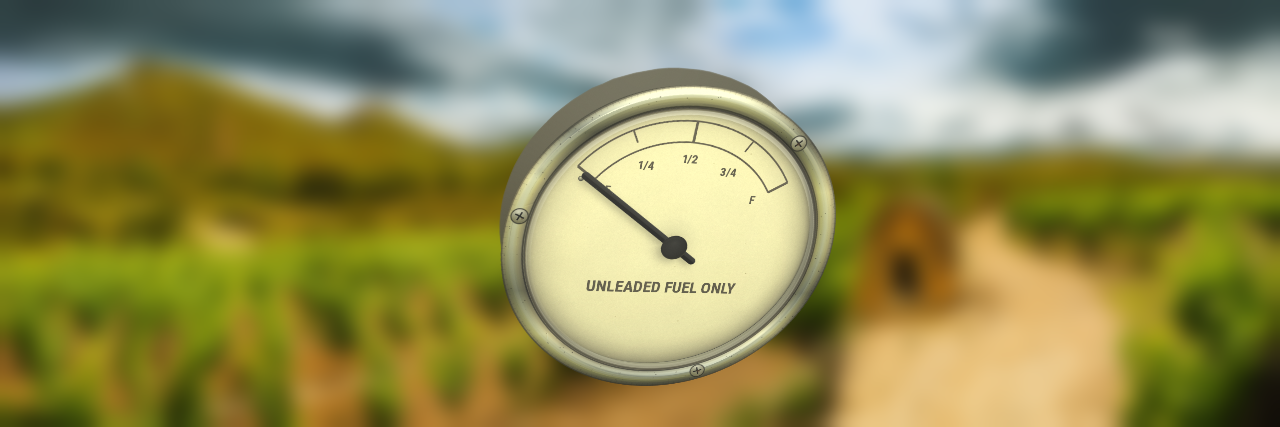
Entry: 0
